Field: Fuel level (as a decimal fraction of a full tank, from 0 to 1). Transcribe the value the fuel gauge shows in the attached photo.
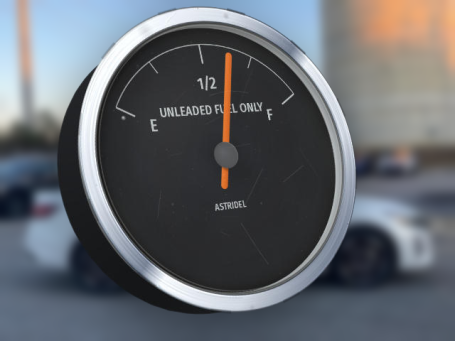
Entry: 0.625
